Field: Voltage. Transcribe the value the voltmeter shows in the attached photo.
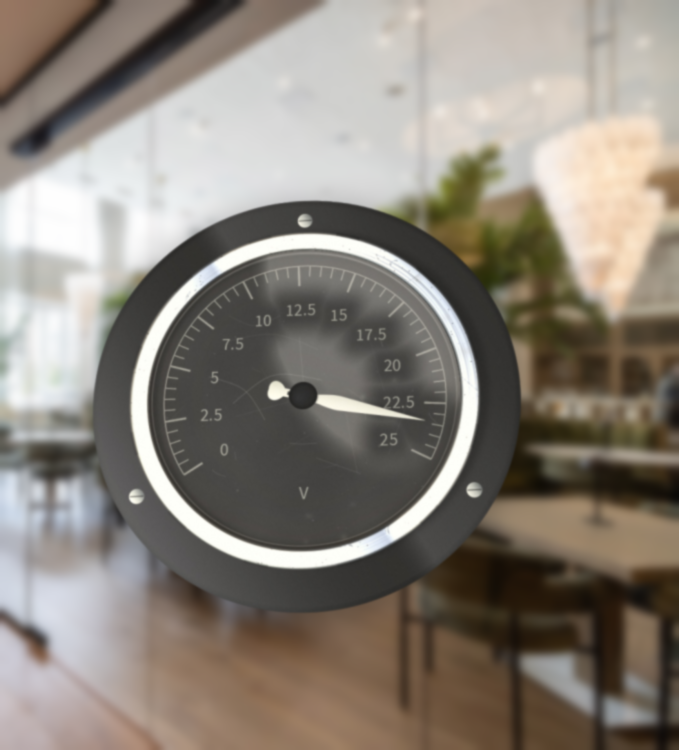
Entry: 23.5 V
